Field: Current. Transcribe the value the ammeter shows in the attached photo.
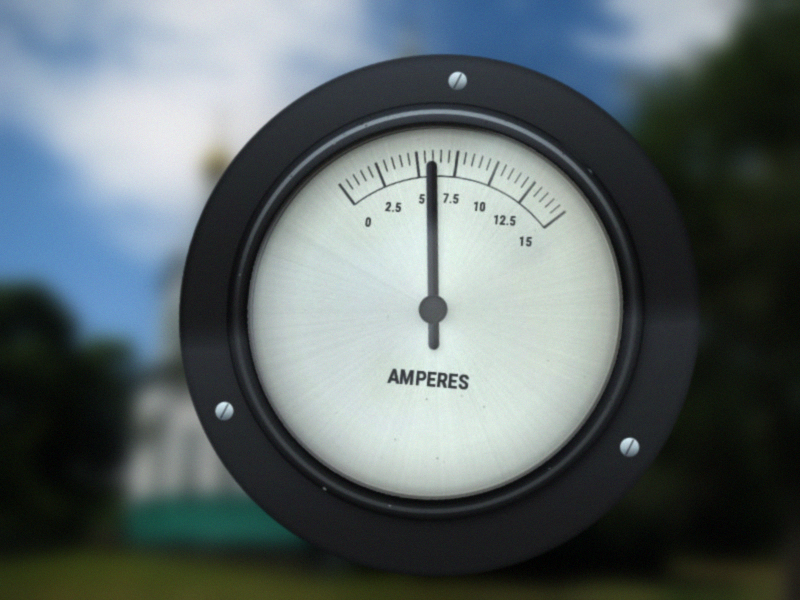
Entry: 6 A
